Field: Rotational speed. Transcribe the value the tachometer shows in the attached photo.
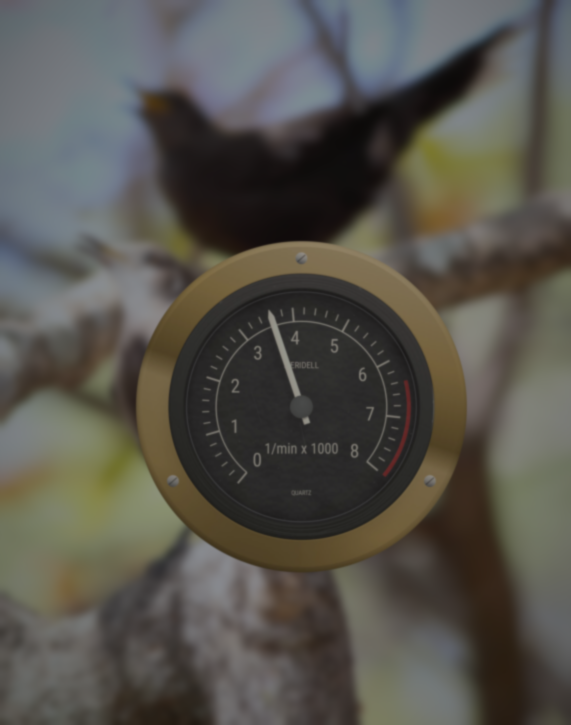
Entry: 3600 rpm
